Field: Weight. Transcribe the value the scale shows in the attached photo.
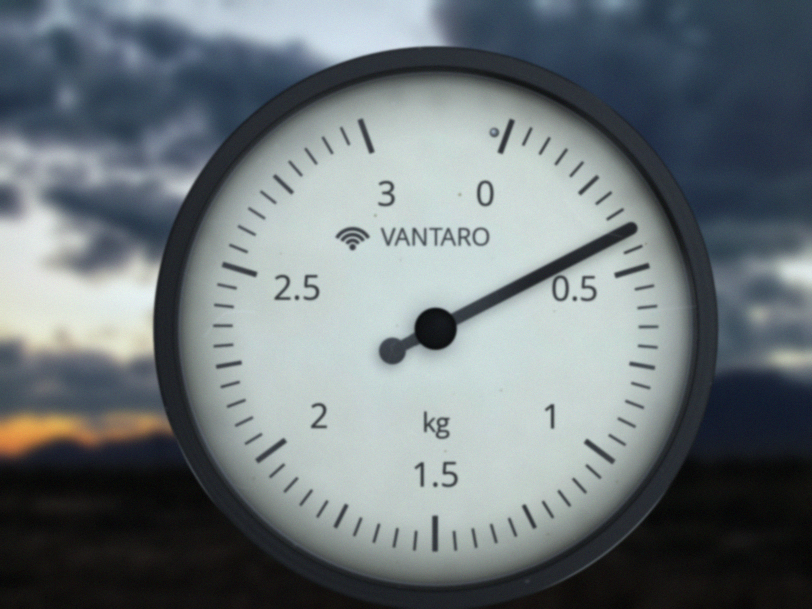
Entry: 0.4 kg
